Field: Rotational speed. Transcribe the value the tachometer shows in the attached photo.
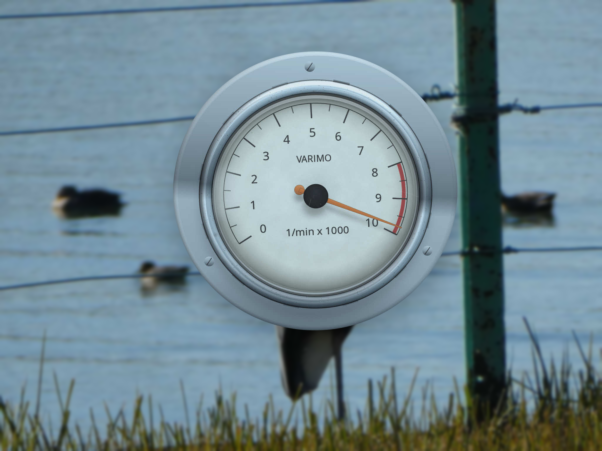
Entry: 9750 rpm
